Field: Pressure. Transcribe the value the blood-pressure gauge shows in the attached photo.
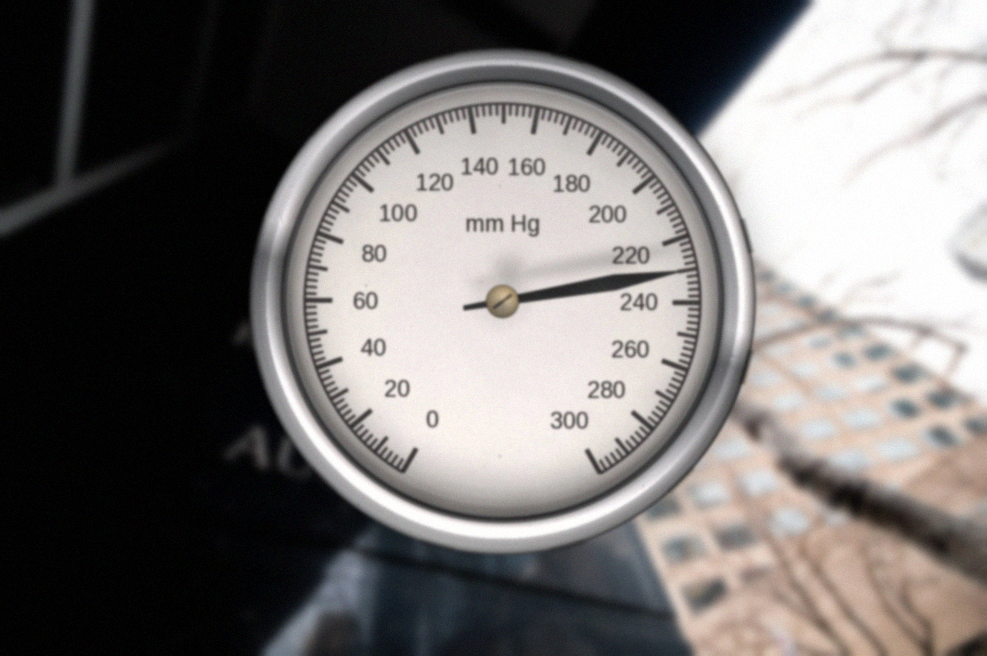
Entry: 230 mmHg
